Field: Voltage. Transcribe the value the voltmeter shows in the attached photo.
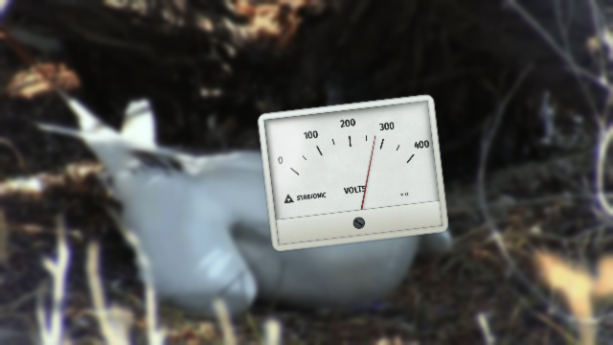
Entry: 275 V
